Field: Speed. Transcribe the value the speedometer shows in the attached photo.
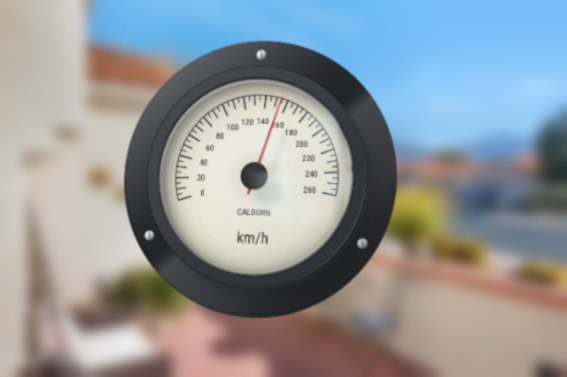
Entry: 155 km/h
